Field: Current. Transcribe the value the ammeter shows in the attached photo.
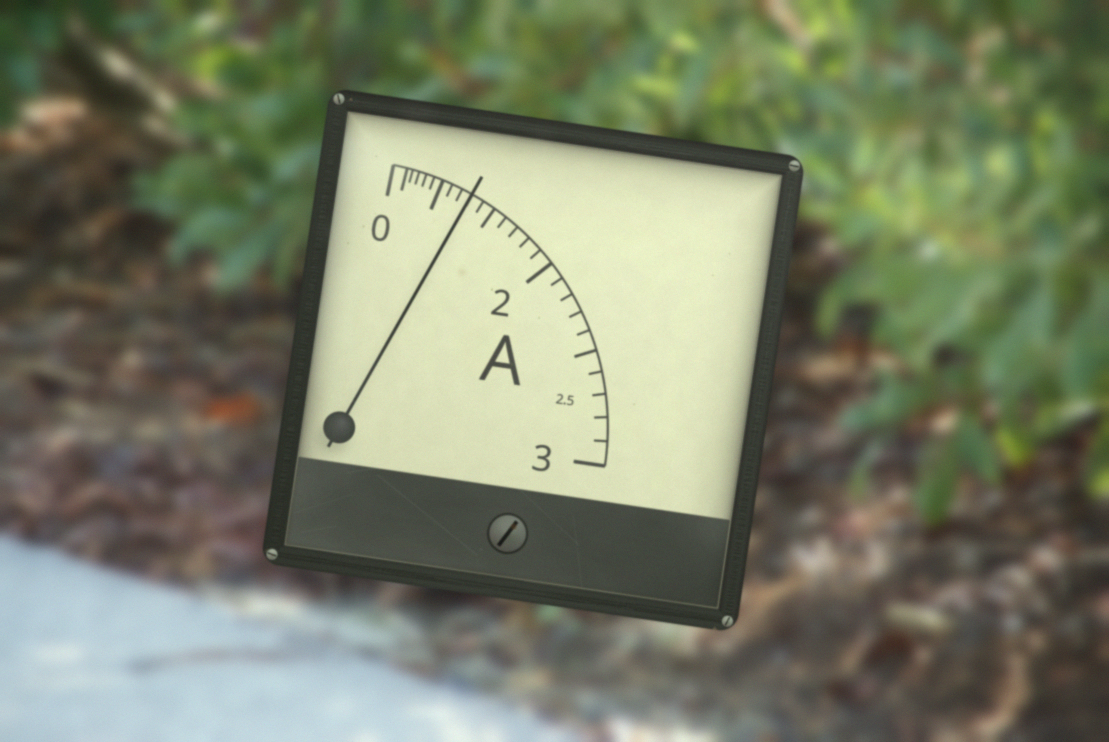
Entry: 1.3 A
